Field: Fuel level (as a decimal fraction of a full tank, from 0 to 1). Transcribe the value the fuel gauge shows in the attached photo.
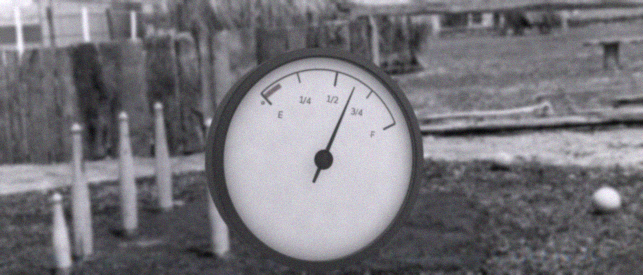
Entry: 0.625
